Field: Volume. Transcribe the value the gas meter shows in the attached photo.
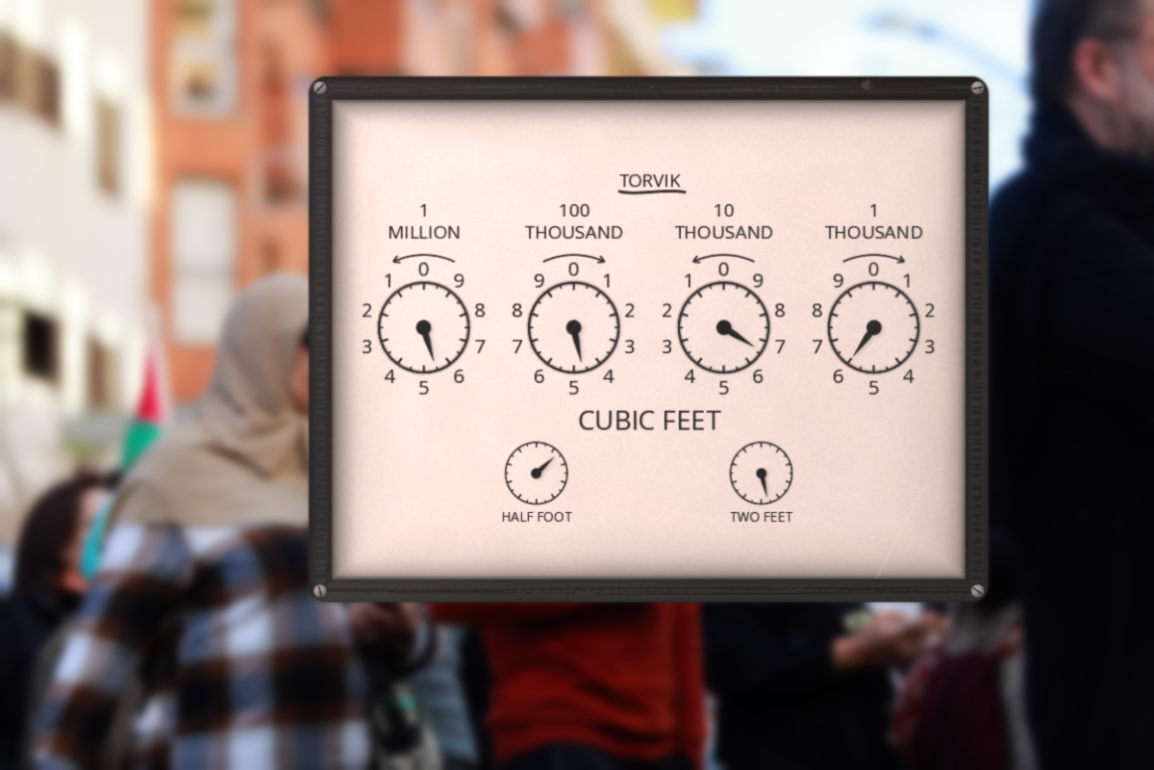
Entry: 546600 ft³
